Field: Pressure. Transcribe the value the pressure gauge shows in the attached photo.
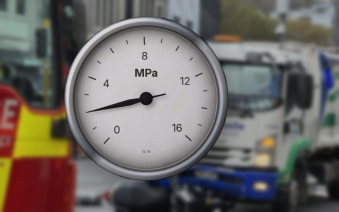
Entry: 2 MPa
